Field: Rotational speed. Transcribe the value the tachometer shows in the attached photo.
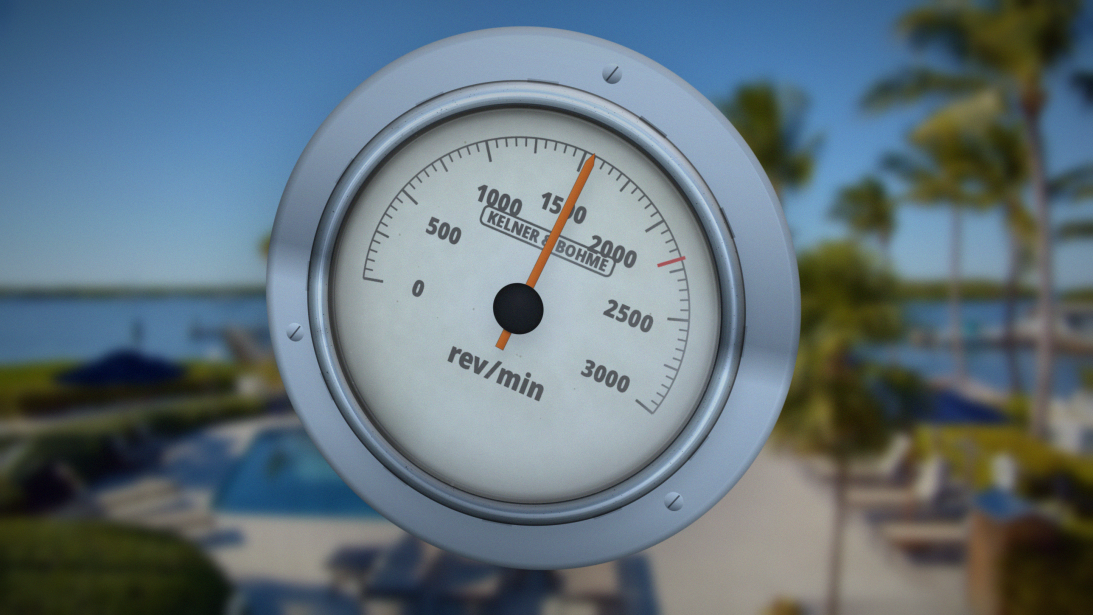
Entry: 1550 rpm
